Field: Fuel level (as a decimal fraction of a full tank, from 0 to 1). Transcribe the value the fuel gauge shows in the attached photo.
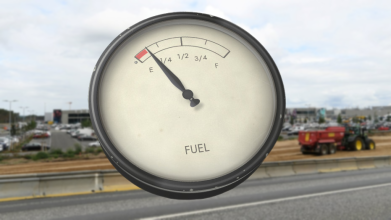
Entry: 0.125
